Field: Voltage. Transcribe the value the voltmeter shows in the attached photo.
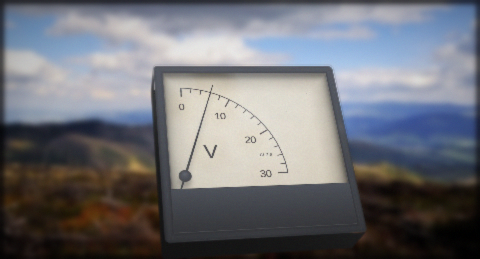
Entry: 6 V
